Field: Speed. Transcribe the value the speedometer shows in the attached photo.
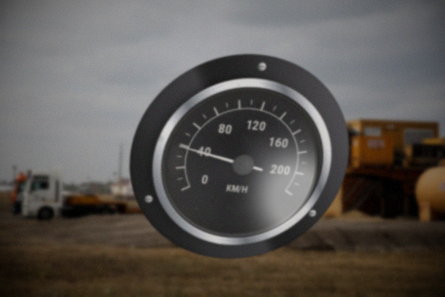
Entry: 40 km/h
